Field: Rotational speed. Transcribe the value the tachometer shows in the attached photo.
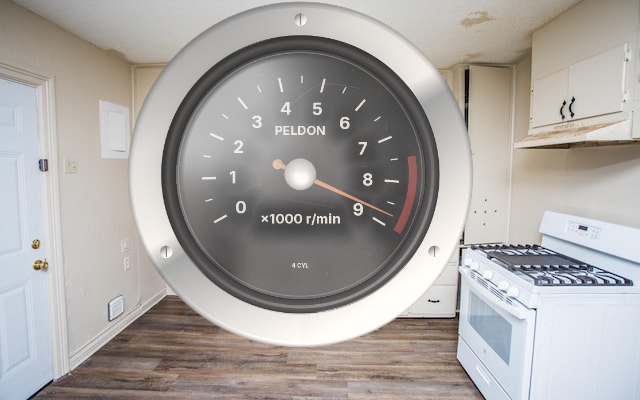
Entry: 8750 rpm
